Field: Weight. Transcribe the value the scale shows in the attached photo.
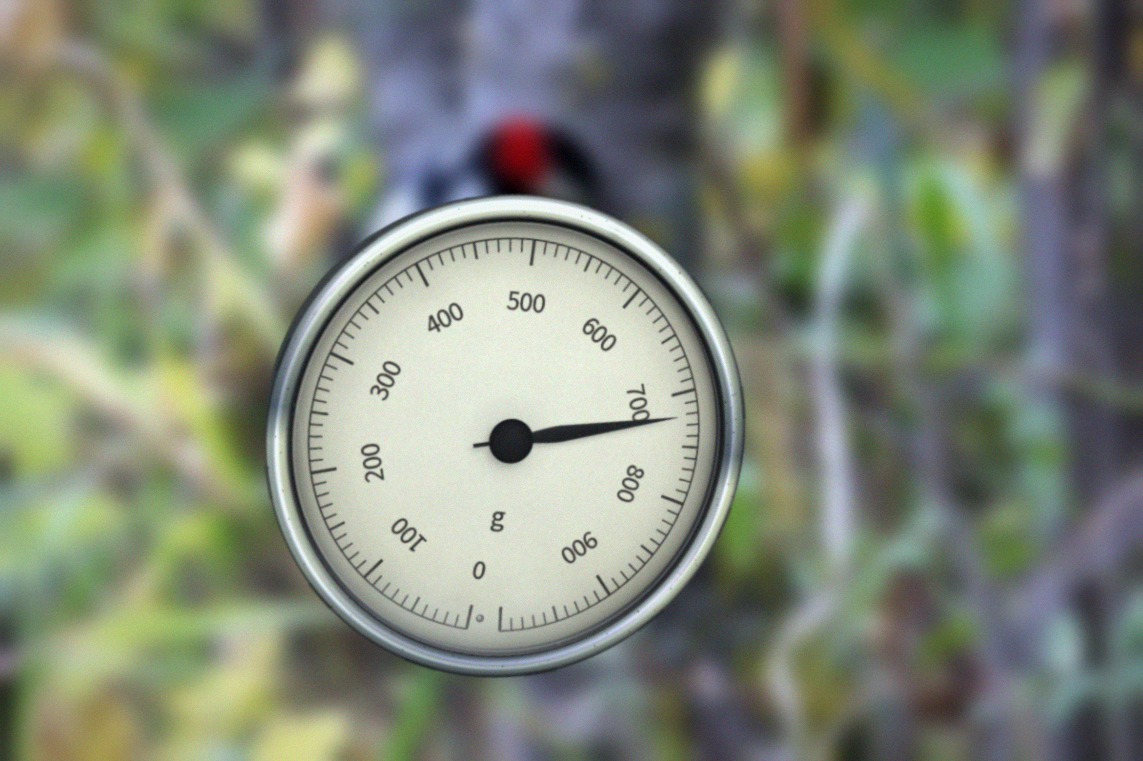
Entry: 720 g
